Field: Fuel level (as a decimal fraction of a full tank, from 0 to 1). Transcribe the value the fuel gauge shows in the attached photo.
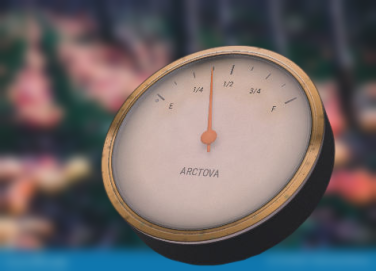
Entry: 0.375
